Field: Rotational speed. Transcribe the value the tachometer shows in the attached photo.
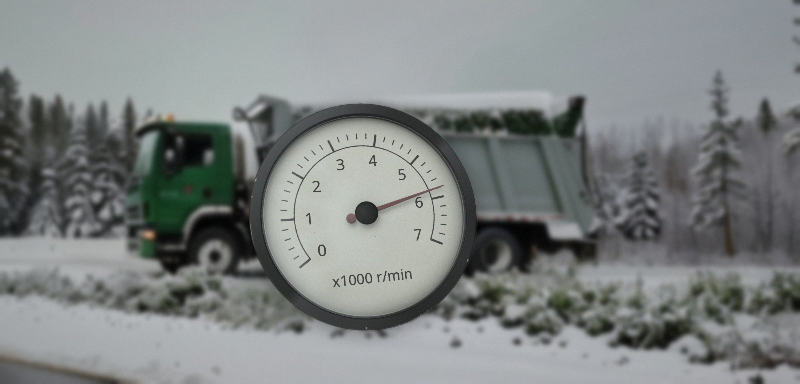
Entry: 5800 rpm
